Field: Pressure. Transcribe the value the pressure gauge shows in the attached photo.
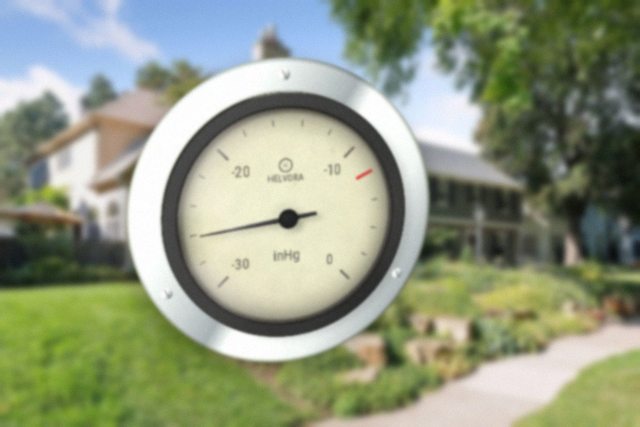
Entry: -26 inHg
